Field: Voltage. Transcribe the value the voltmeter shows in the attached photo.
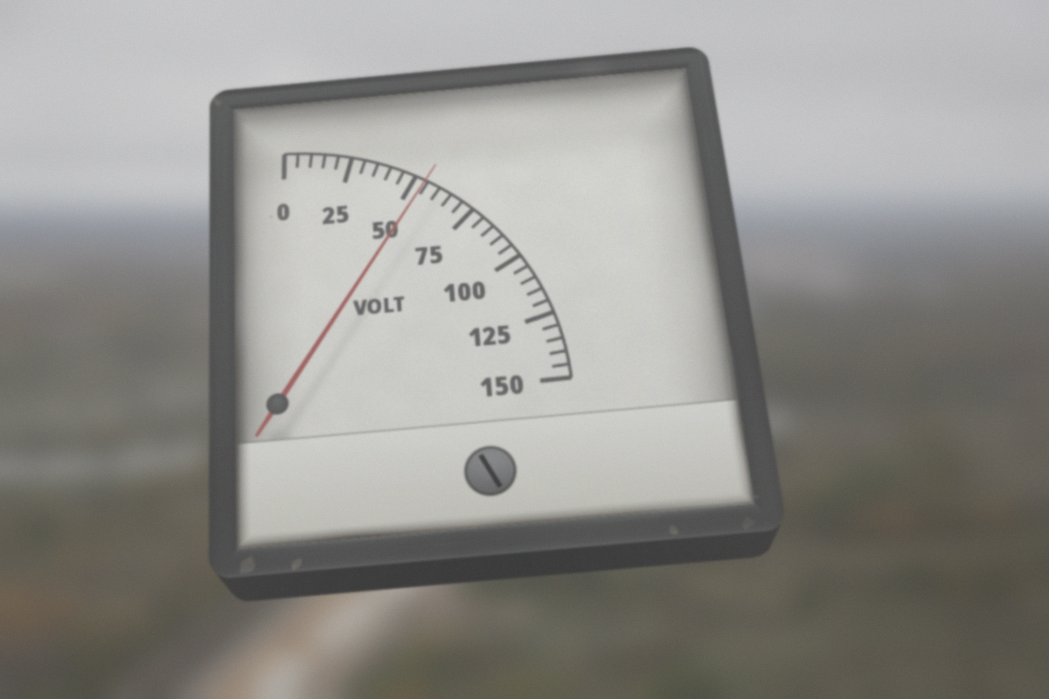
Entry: 55 V
